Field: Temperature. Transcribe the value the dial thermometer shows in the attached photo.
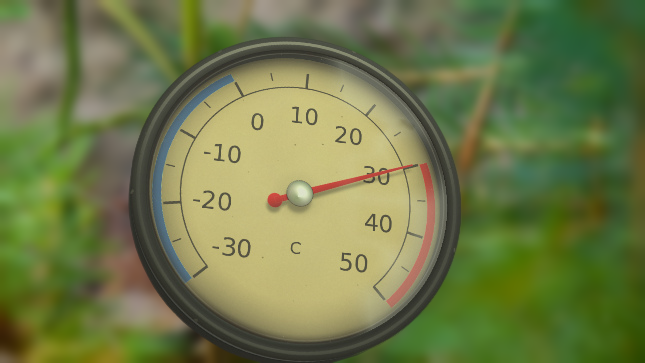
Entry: 30 °C
